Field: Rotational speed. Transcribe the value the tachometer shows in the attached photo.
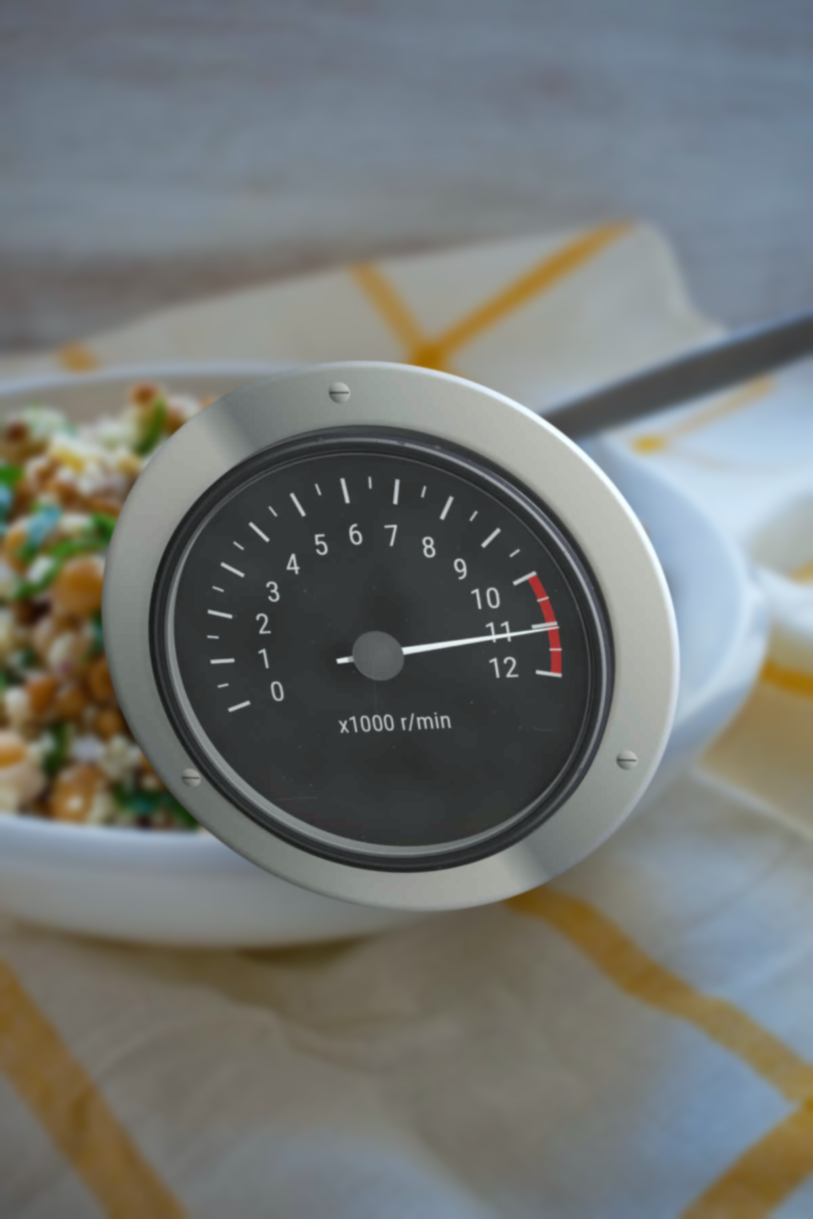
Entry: 11000 rpm
